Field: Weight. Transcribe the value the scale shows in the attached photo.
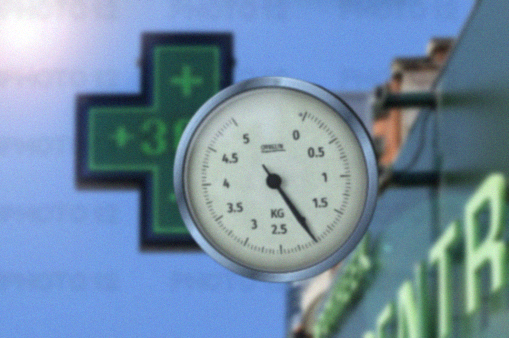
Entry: 2 kg
